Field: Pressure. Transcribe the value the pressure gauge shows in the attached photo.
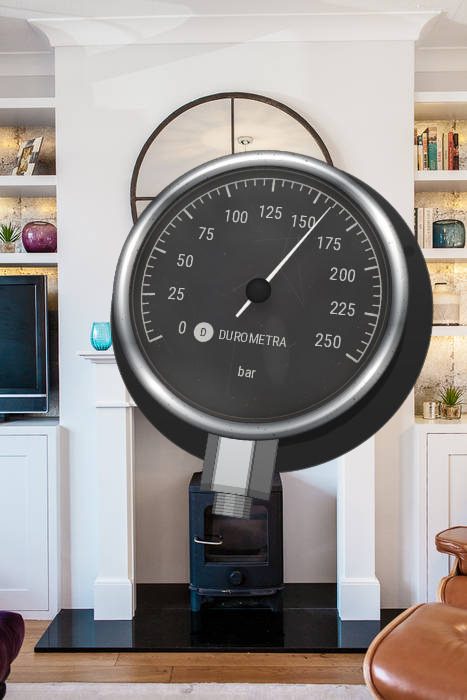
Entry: 160 bar
